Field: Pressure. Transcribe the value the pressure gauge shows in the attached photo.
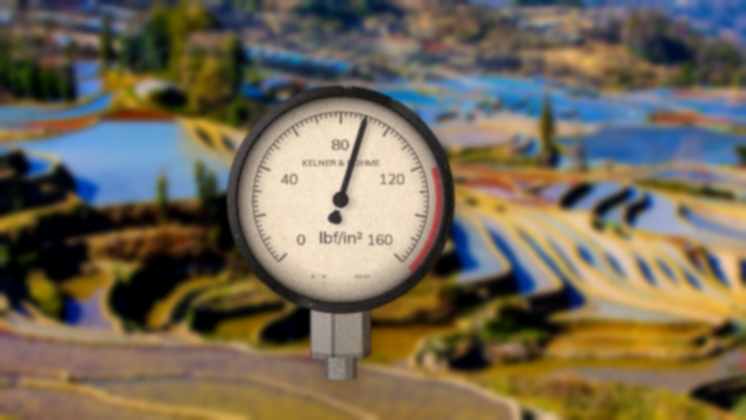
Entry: 90 psi
